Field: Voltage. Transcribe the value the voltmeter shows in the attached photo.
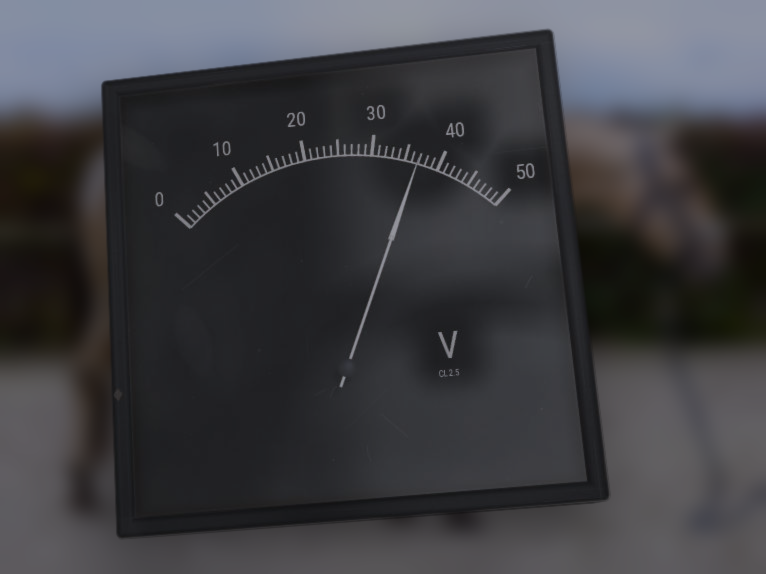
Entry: 37 V
